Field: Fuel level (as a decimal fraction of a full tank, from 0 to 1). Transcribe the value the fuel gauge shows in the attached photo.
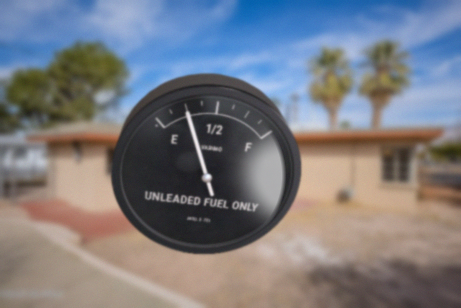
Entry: 0.25
